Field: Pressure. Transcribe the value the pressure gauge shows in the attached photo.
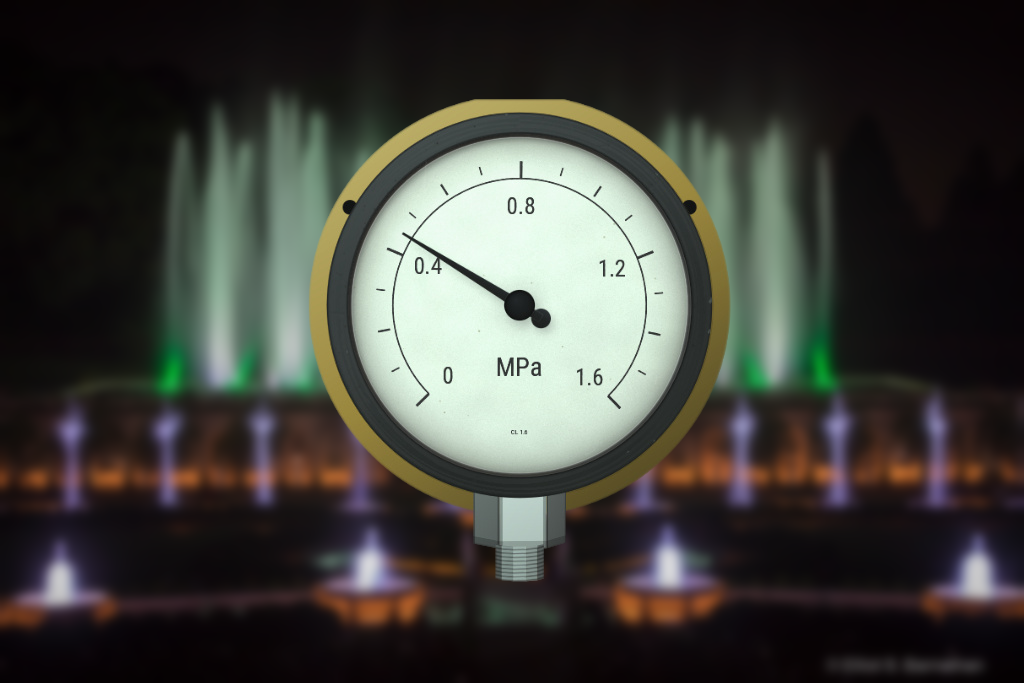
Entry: 0.45 MPa
